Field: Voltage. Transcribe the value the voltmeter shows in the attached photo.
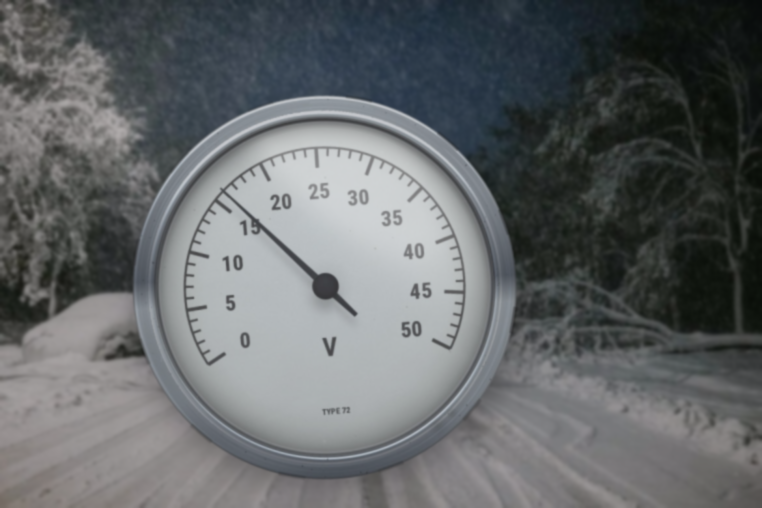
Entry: 16 V
